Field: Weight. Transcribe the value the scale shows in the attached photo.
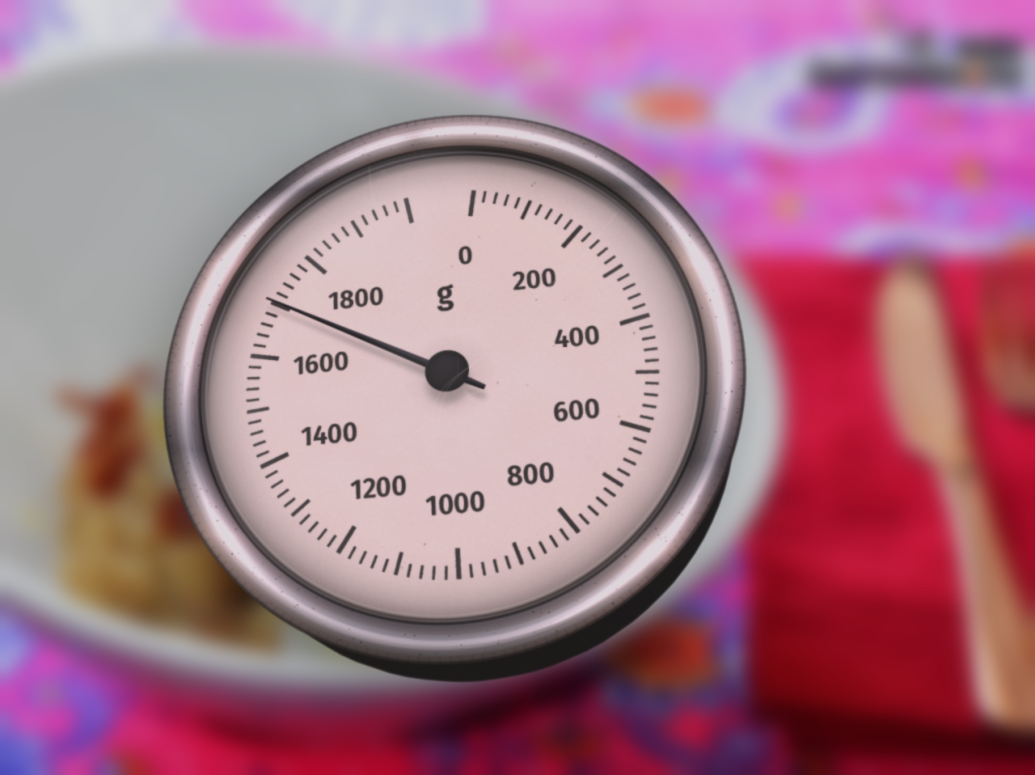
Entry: 1700 g
